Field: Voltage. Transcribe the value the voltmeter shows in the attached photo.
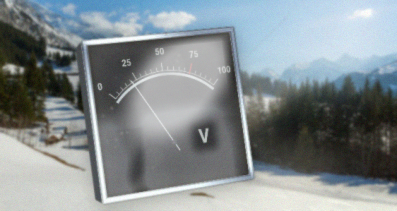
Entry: 20 V
